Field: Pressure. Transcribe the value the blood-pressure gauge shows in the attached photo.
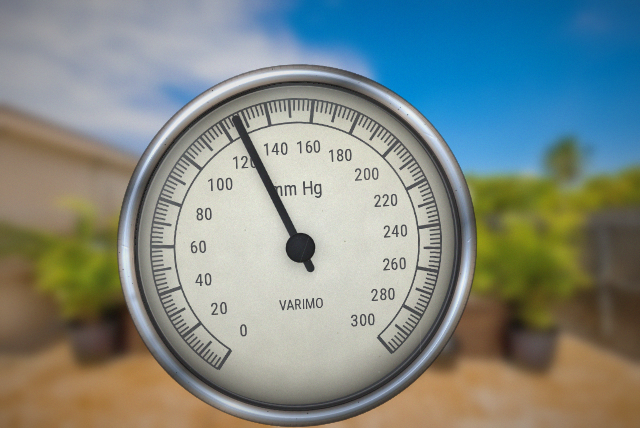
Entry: 126 mmHg
